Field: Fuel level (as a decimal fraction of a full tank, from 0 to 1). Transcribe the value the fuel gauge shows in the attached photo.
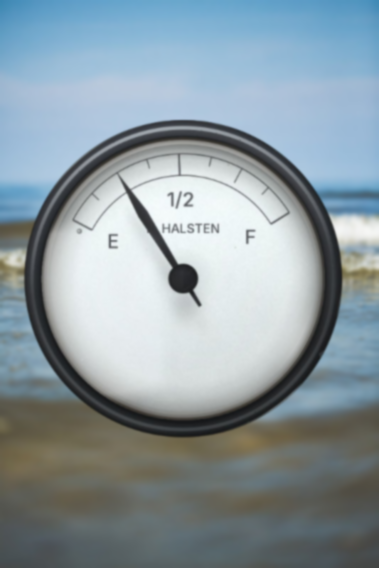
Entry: 0.25
